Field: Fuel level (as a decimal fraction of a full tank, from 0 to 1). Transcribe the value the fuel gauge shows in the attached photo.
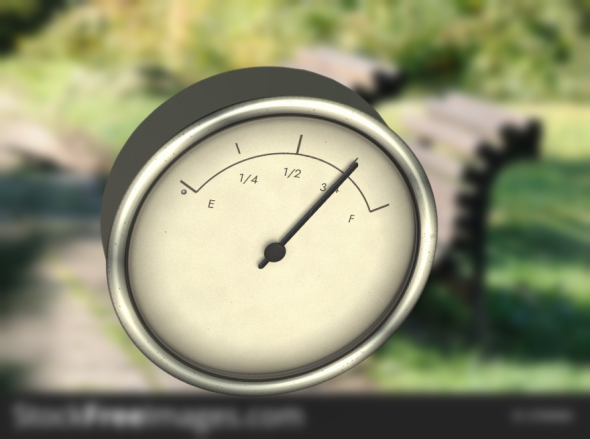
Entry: 0.75
